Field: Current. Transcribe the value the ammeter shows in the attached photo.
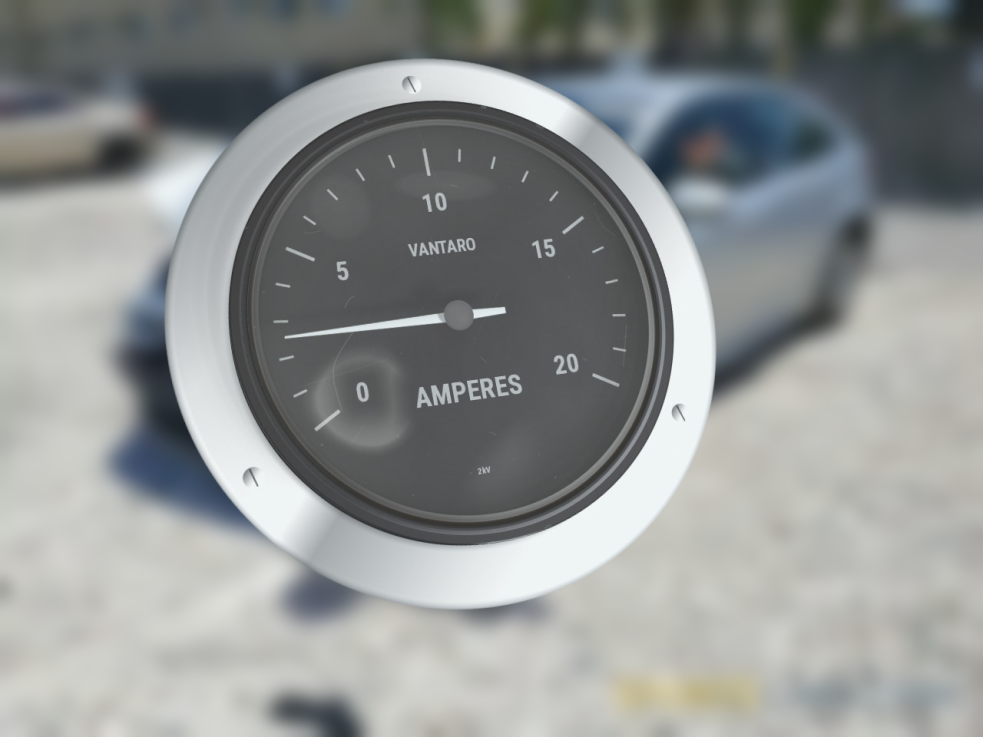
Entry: 2.5 A
